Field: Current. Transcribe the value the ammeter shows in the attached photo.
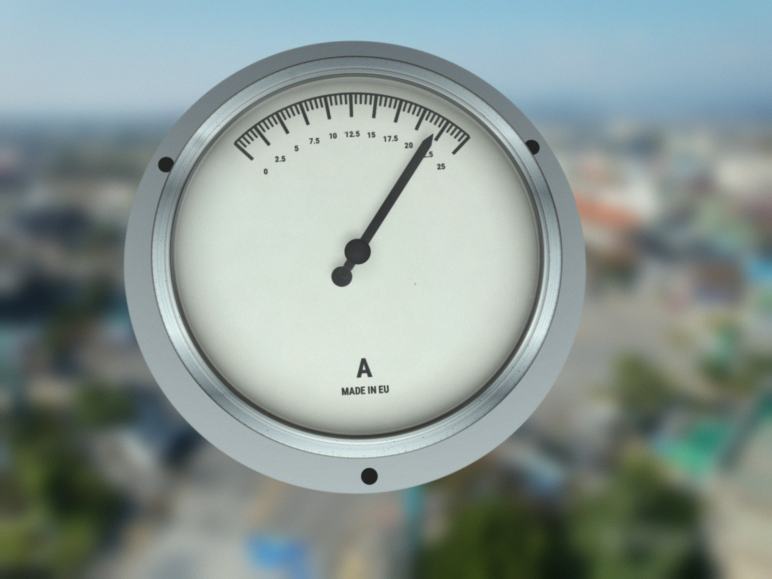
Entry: 22 A
